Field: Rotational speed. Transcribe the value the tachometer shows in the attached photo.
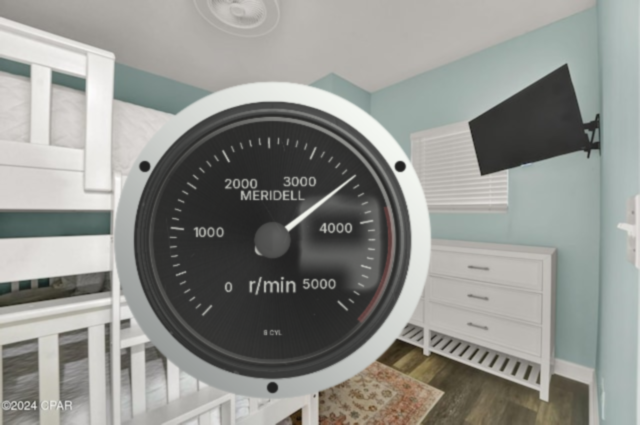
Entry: 3500 rpm
